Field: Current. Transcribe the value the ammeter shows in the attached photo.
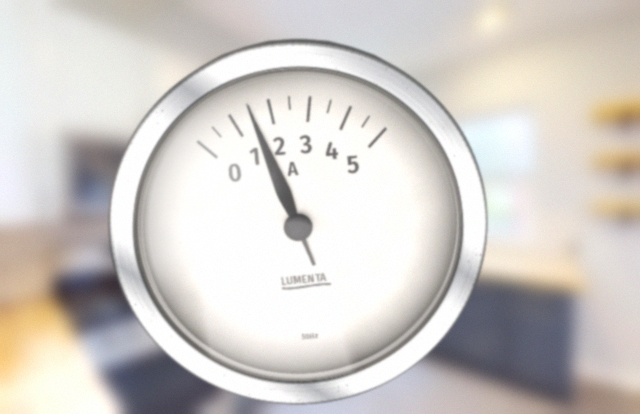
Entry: 1.5 A
